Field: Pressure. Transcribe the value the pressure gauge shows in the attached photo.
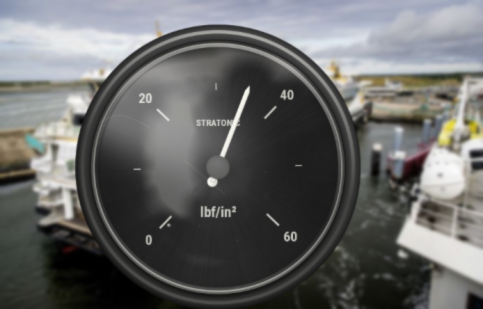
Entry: 35 psi
